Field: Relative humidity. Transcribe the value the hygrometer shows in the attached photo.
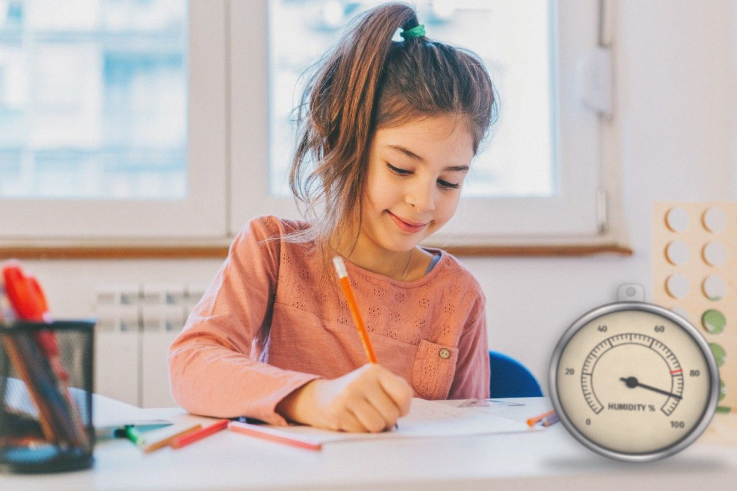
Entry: 90 %
